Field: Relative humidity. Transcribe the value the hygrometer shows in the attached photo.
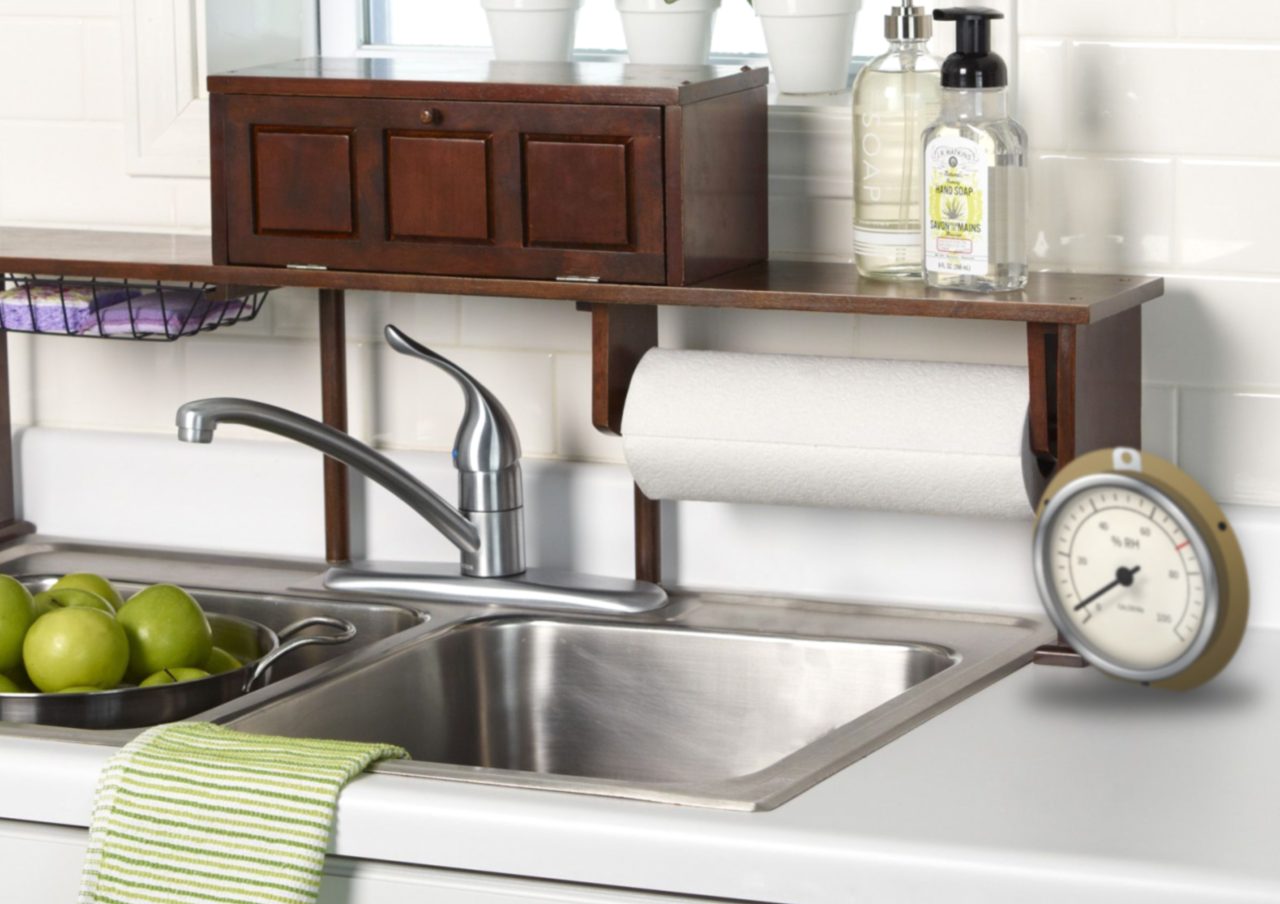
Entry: 4 %
